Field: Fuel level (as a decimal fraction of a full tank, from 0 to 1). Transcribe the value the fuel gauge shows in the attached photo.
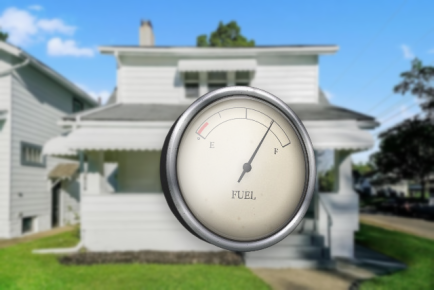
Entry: 0.75
